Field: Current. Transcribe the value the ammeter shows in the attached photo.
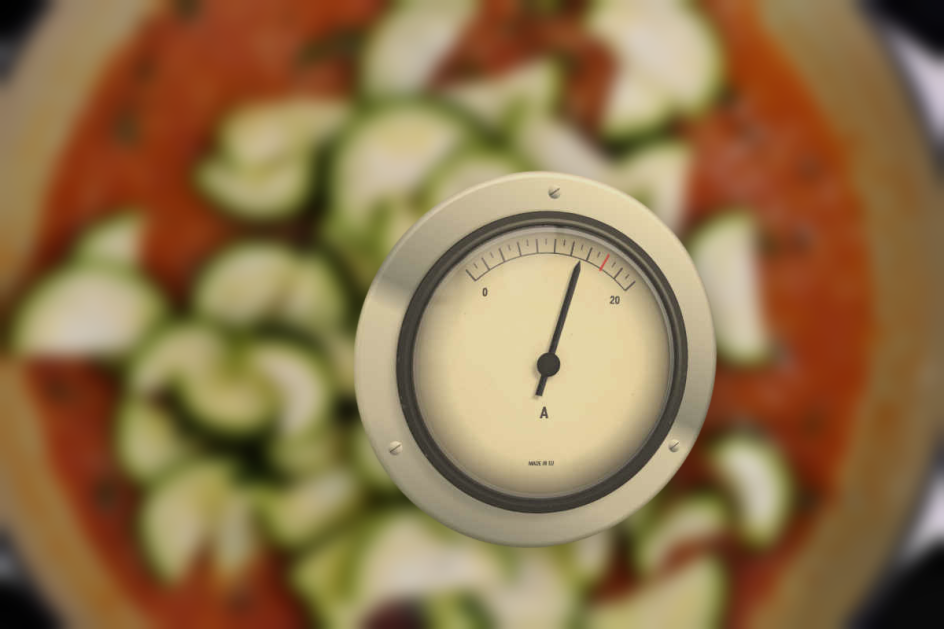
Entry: 13 A
